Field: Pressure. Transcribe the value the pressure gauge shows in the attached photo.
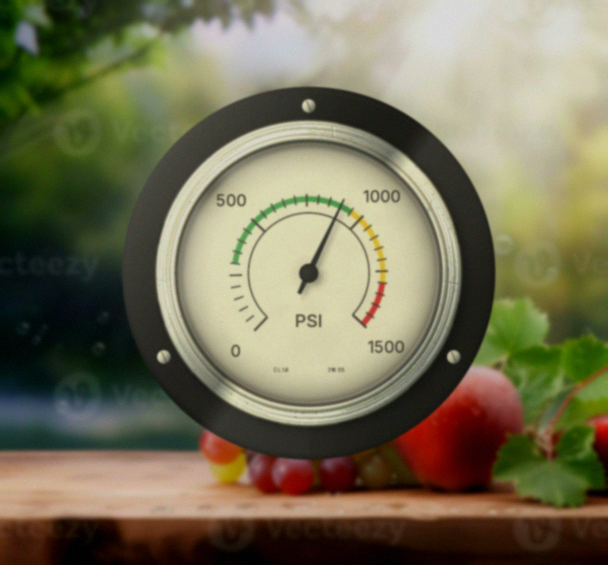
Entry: 900 psi
